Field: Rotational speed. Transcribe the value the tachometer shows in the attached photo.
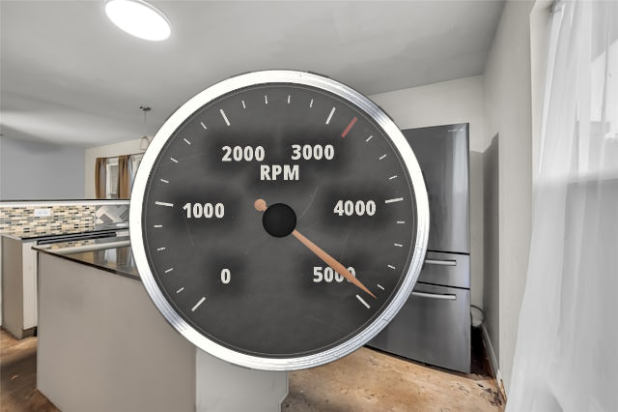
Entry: 4900 rpm
